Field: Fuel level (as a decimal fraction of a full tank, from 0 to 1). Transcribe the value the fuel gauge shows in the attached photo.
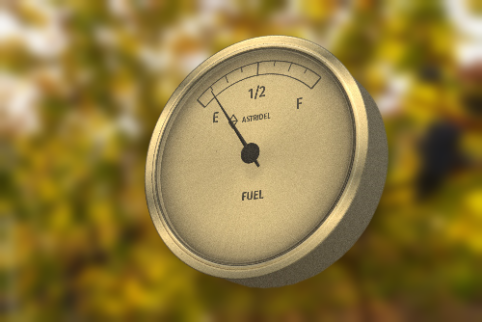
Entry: 0.125
